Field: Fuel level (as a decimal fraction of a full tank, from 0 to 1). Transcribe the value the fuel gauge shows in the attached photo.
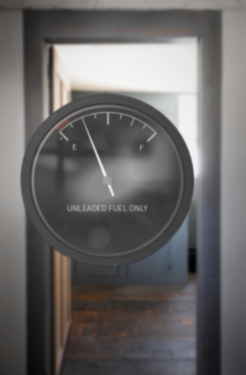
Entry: 0.25
